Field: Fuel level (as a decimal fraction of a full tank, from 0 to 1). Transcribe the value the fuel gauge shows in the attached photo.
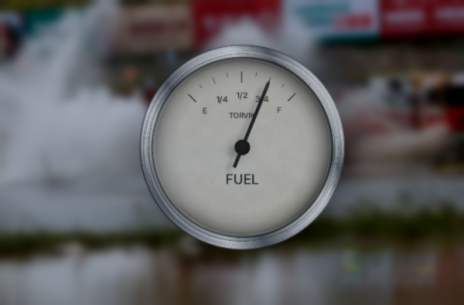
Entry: 0.75
